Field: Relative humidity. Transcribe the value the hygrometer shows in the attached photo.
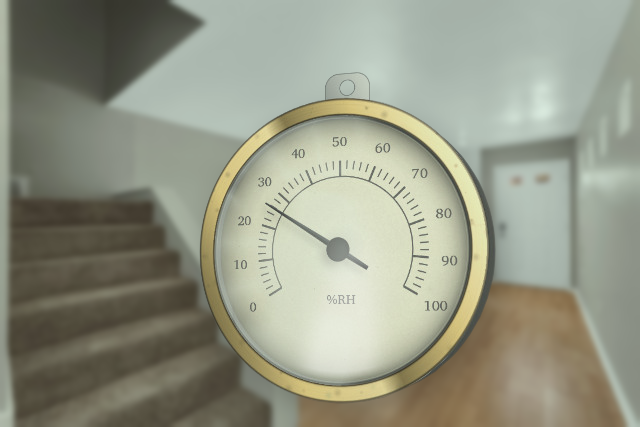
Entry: 26 %
